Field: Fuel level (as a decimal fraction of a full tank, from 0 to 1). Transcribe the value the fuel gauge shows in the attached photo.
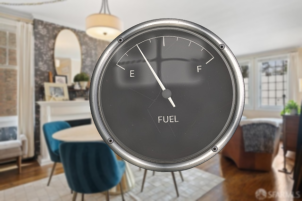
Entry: 0.25
